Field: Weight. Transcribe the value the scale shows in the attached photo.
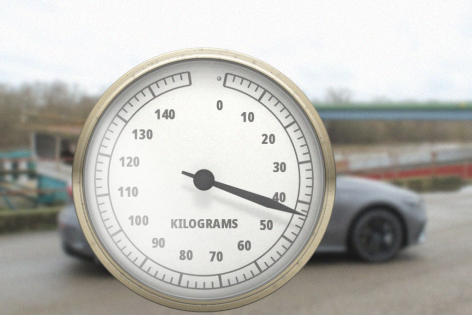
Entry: 43 kg
